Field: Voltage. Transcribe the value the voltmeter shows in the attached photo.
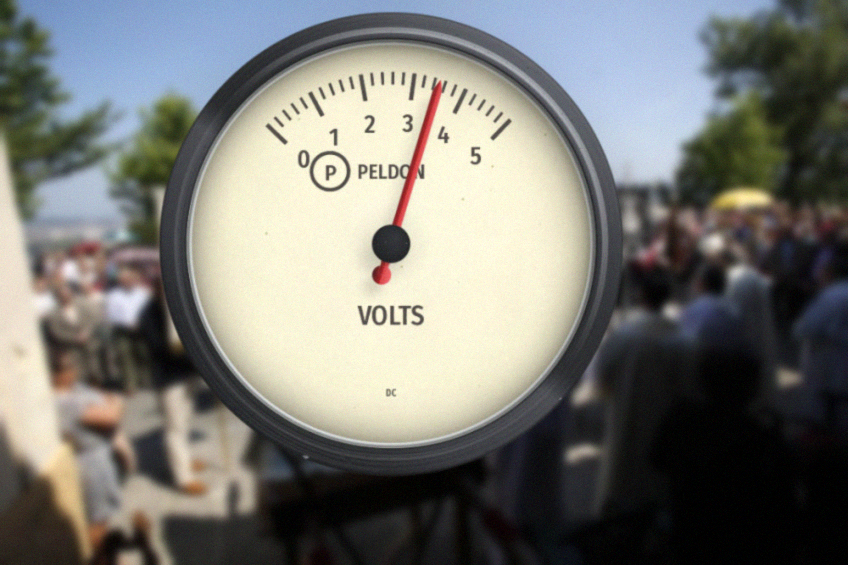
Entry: 3.5 V
